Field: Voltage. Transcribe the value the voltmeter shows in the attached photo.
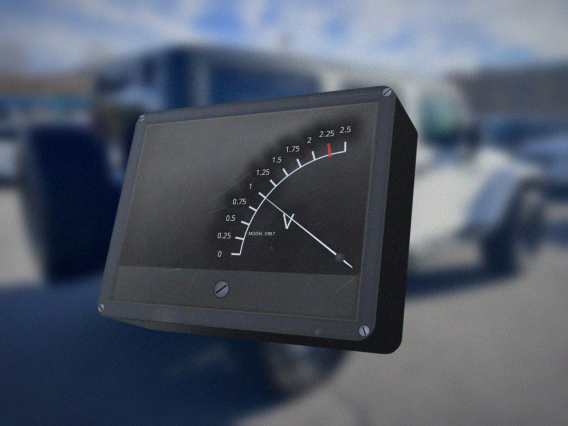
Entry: 1 V
